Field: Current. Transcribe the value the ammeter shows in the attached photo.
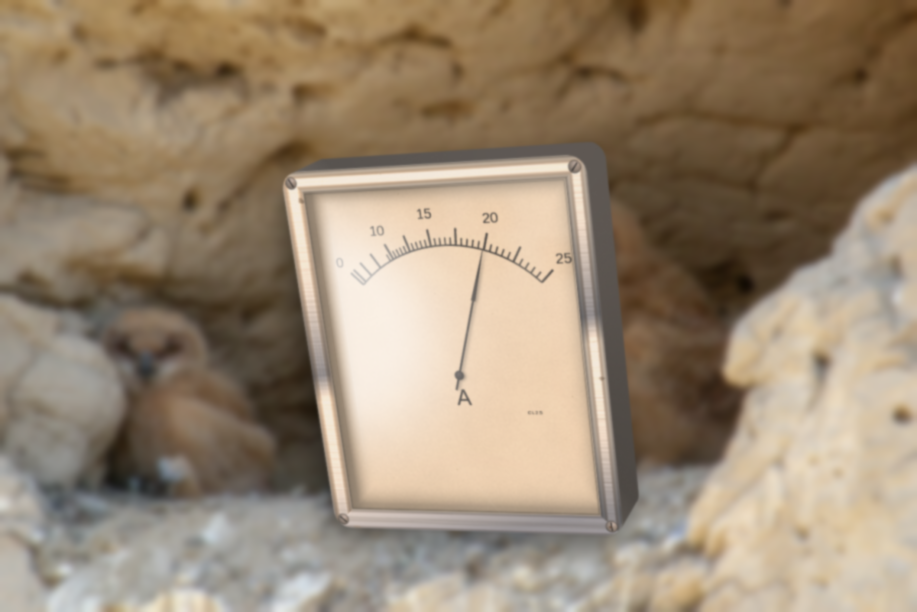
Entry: 20 A
